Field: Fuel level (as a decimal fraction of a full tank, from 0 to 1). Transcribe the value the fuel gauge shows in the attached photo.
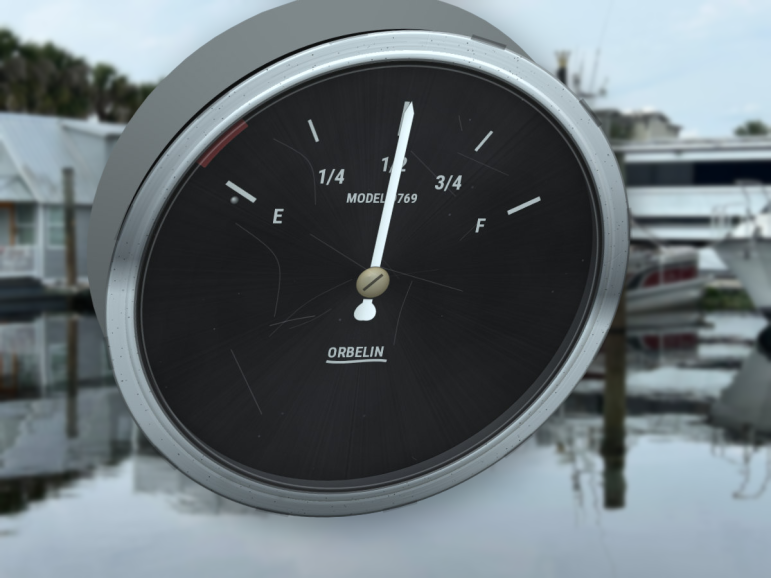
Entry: 0.5
